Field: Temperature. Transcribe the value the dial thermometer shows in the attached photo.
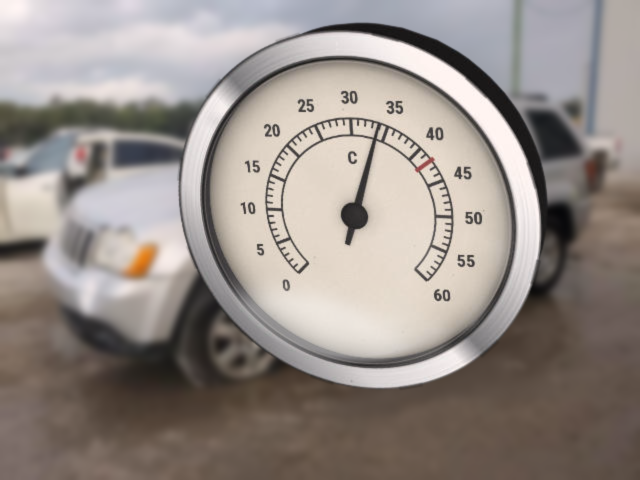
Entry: 34 °C
